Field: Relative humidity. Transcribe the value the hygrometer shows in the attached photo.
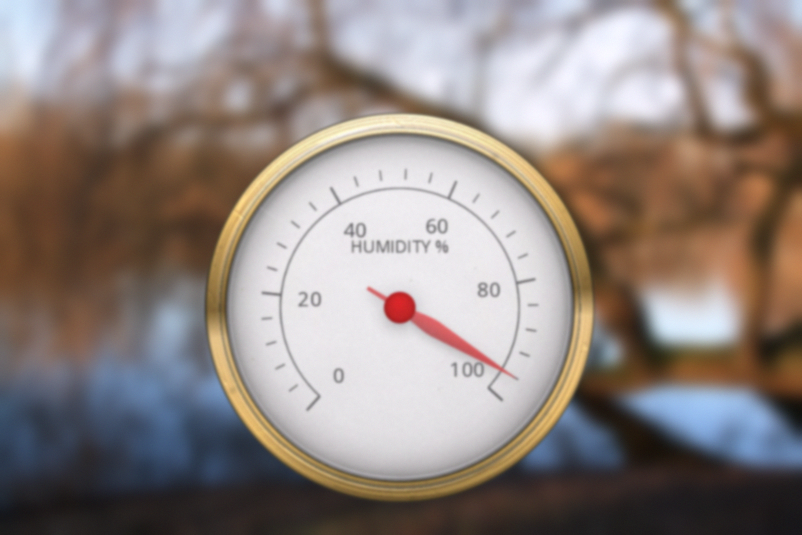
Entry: 96 %
